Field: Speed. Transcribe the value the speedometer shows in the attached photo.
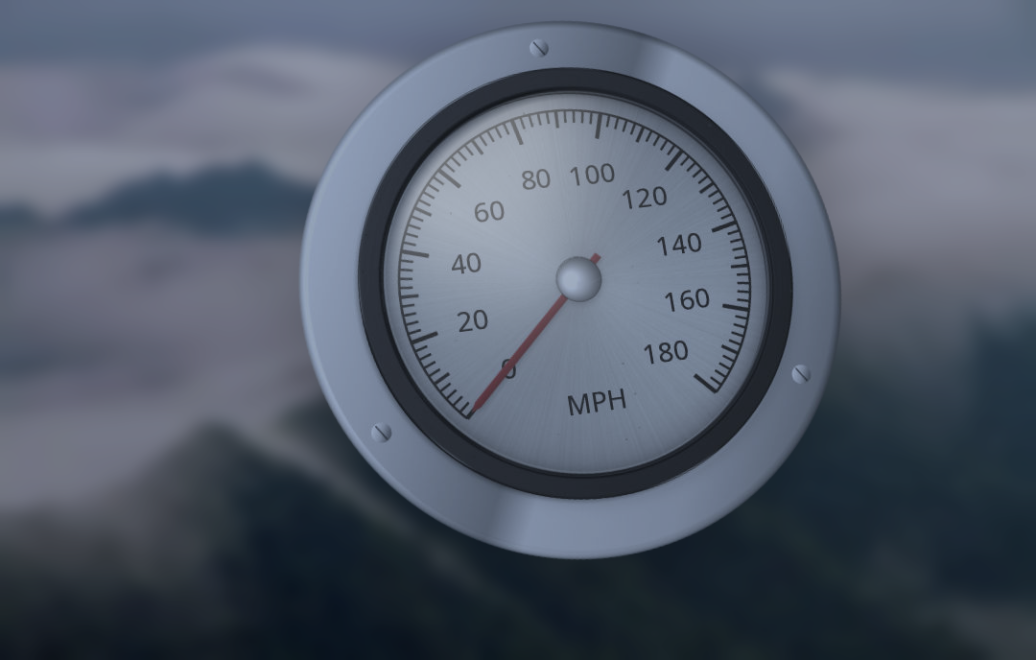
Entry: 0 mph
